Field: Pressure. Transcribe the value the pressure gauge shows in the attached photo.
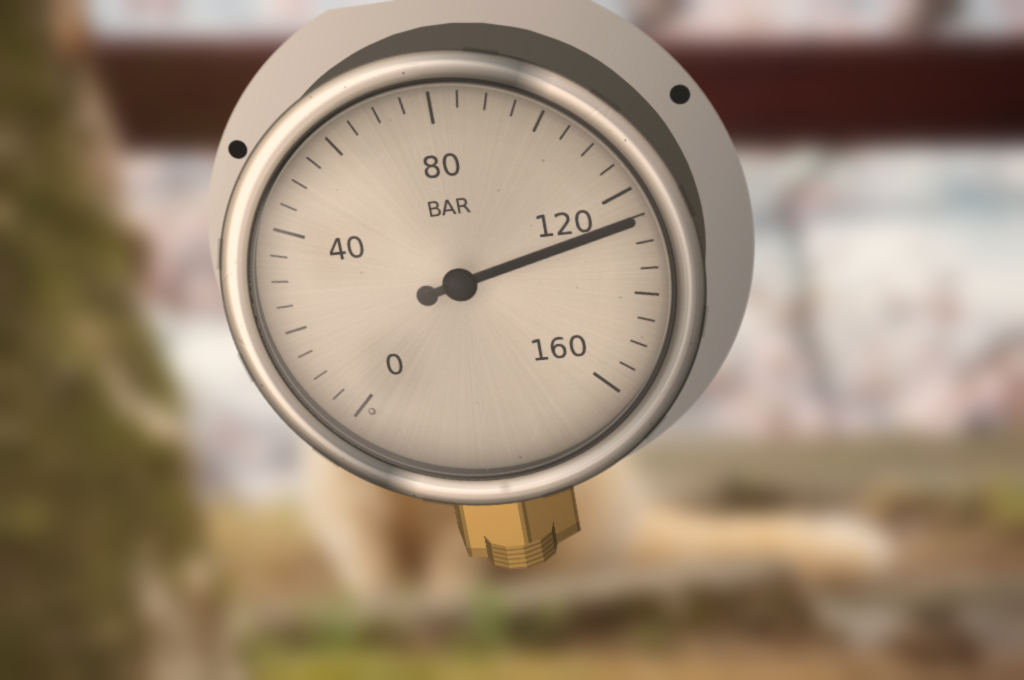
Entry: 125 bar
